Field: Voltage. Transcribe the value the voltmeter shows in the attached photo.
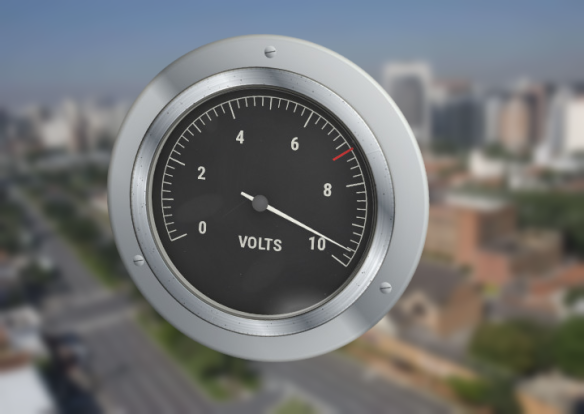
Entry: 9.6 V
